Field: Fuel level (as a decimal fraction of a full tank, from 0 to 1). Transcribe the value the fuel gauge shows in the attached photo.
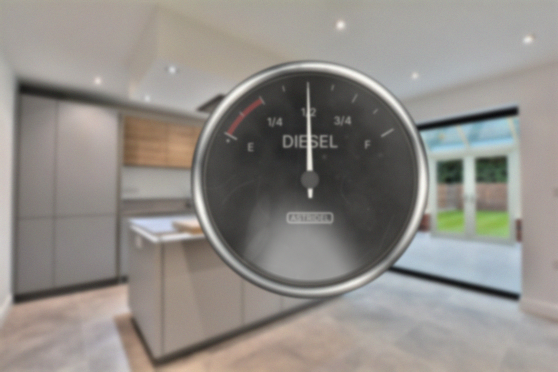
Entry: 0.5
